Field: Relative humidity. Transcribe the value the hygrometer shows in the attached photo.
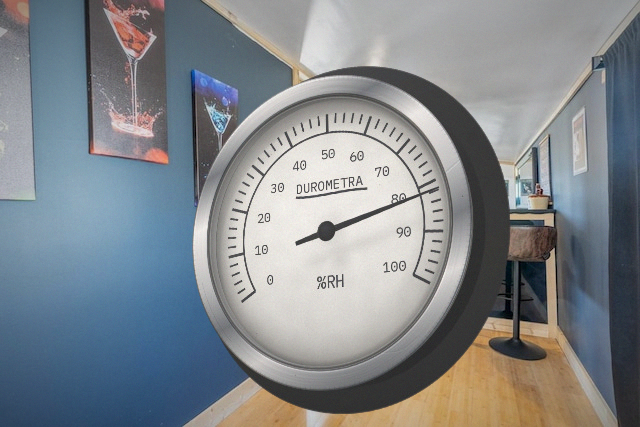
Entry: 82 %
